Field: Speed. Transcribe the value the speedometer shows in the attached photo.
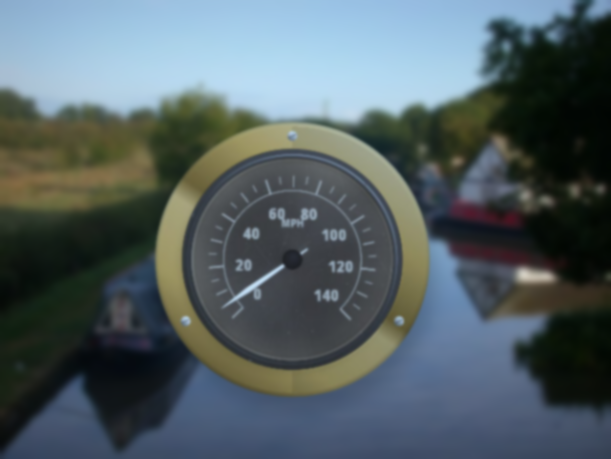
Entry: 5 mph
